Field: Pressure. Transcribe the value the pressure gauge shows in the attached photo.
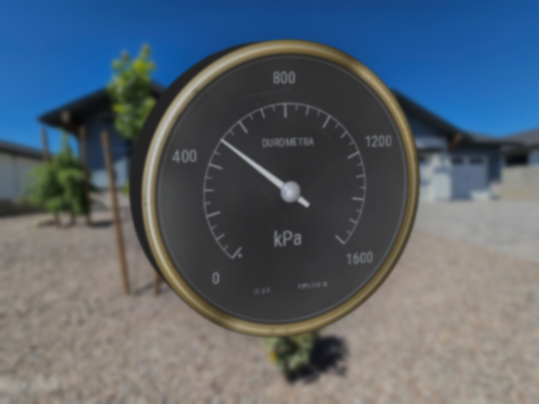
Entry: 500 kPa
